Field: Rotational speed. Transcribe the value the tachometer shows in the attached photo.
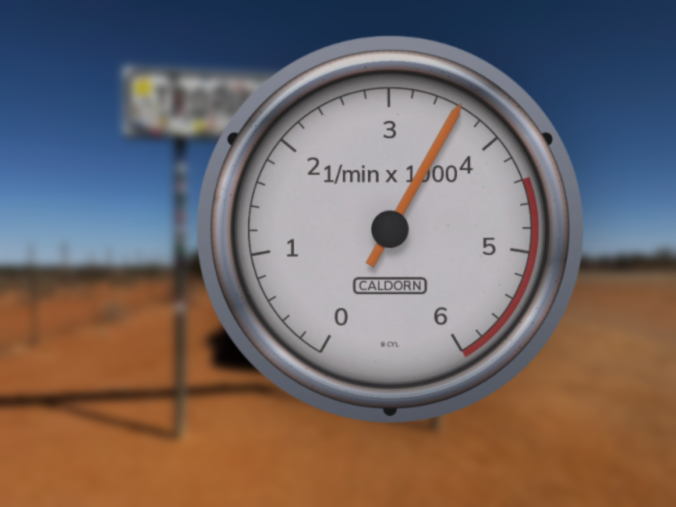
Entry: 3600 rpm
